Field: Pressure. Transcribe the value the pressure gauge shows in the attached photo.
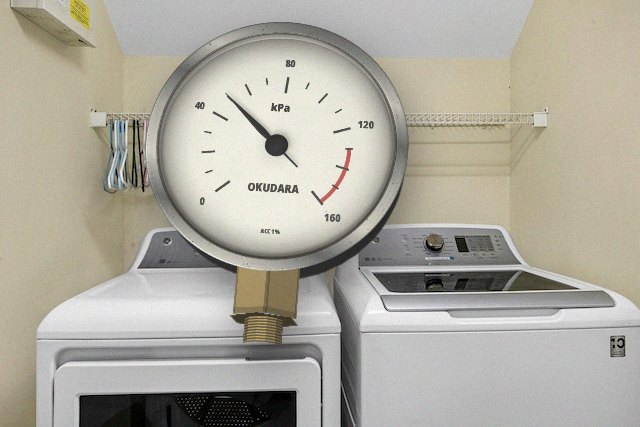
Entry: 50 kPa
